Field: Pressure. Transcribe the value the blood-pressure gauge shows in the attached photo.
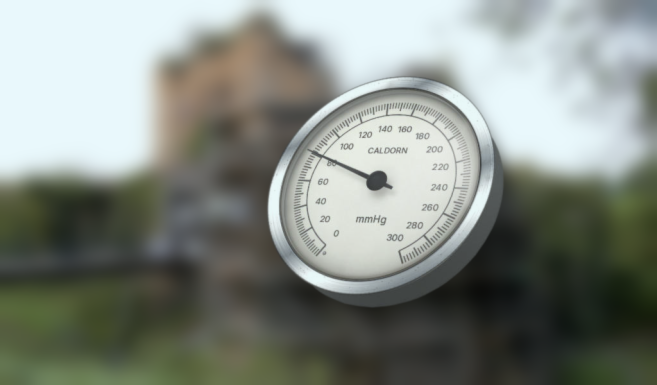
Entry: 80 mmHg
